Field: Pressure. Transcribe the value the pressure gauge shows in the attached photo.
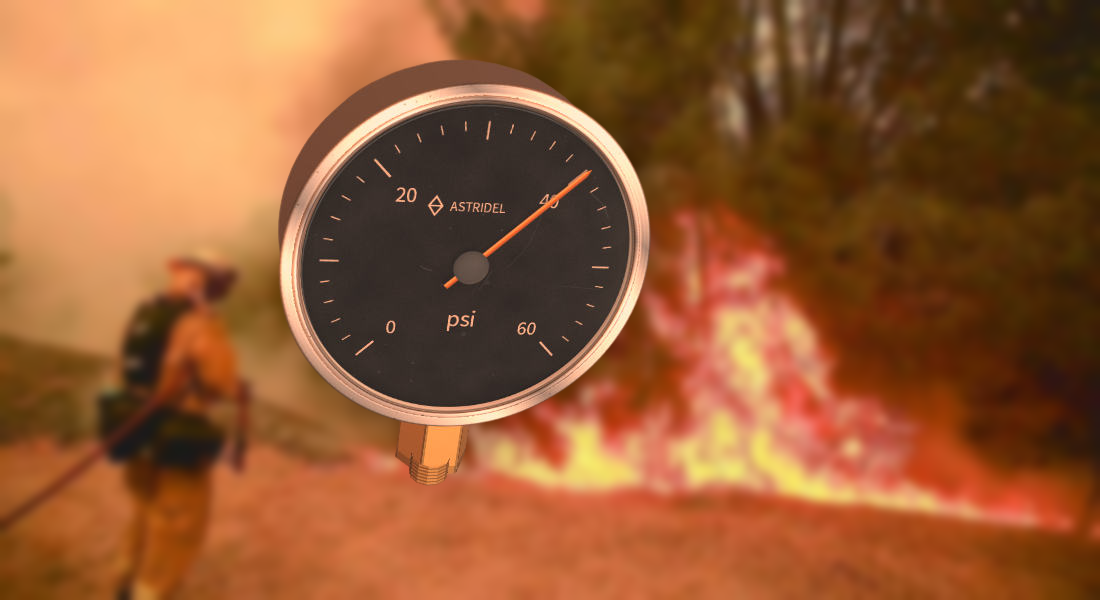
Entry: 40 psi
